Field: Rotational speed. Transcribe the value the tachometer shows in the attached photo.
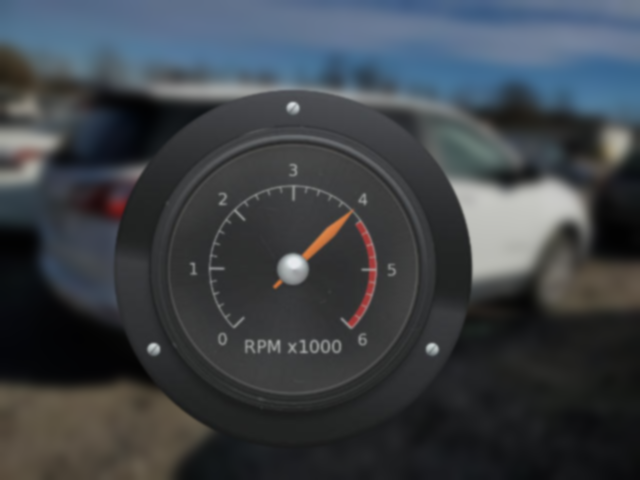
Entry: 4000 rpm
